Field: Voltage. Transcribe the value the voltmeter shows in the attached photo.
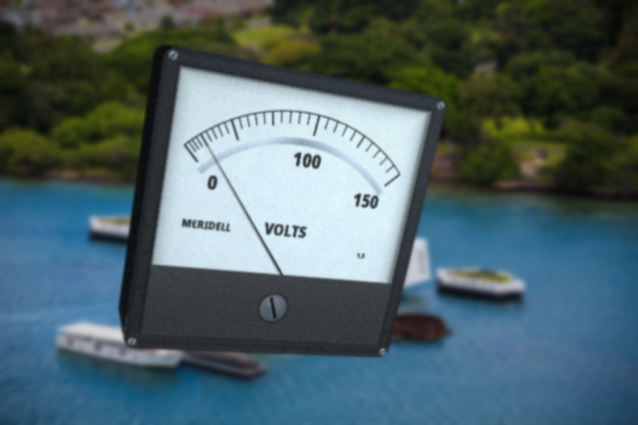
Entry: 25 V
